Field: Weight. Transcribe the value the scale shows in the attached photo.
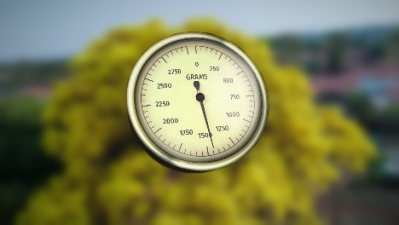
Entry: 1450 g
